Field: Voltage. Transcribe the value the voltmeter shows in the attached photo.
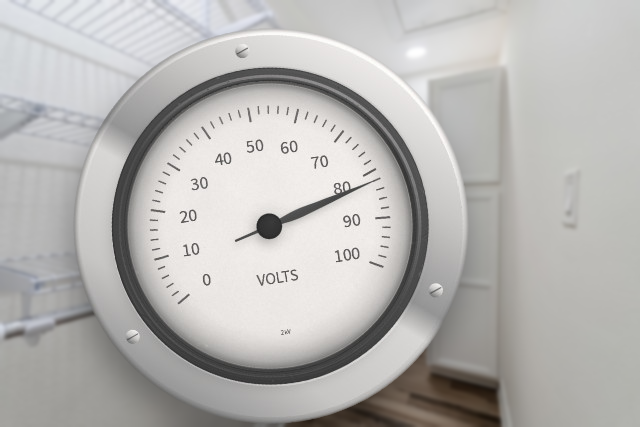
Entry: 82 V
